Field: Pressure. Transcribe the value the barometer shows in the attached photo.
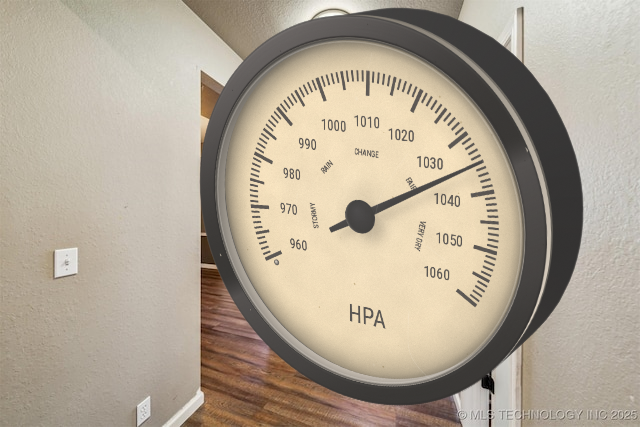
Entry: 1035 hPa
